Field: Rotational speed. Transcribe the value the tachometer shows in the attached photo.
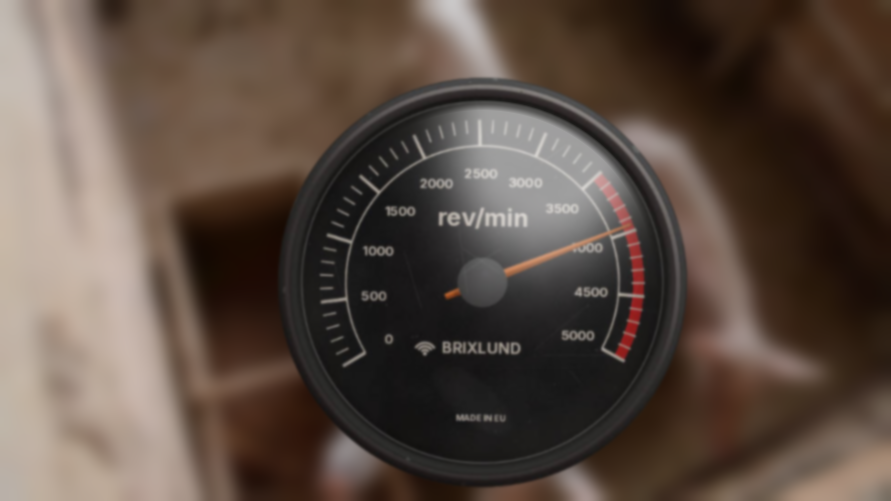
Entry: 3950 rpm
